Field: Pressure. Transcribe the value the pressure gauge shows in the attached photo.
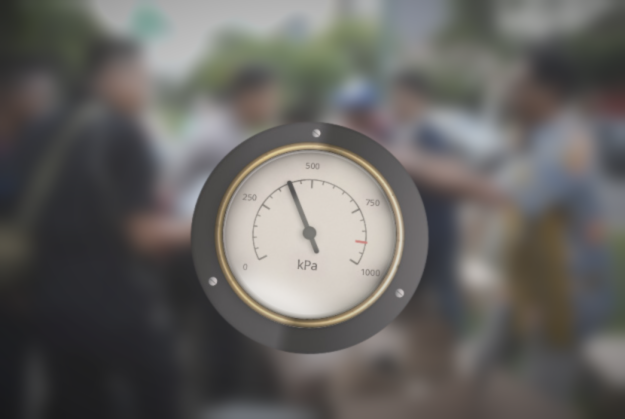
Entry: 400 kPa
